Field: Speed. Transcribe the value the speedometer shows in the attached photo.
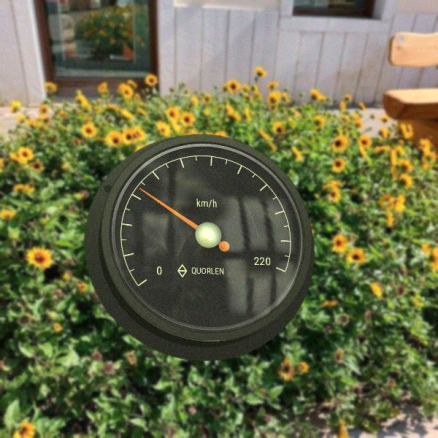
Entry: 65 km/h
